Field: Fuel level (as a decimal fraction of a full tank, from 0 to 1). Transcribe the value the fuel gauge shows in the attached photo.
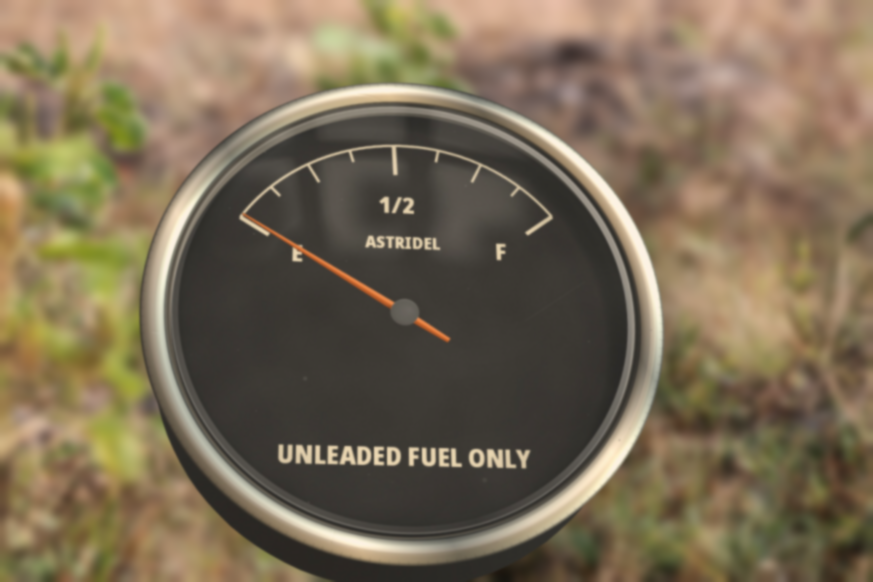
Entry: 0
